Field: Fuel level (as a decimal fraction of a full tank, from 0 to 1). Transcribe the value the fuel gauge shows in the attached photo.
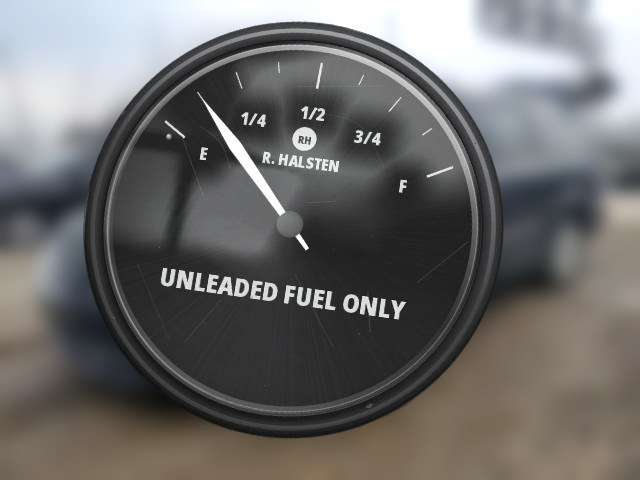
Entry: 0.125
